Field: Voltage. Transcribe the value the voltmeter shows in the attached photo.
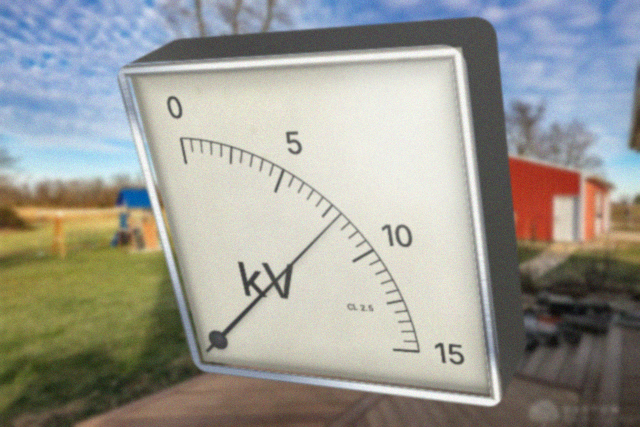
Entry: 8 kV
